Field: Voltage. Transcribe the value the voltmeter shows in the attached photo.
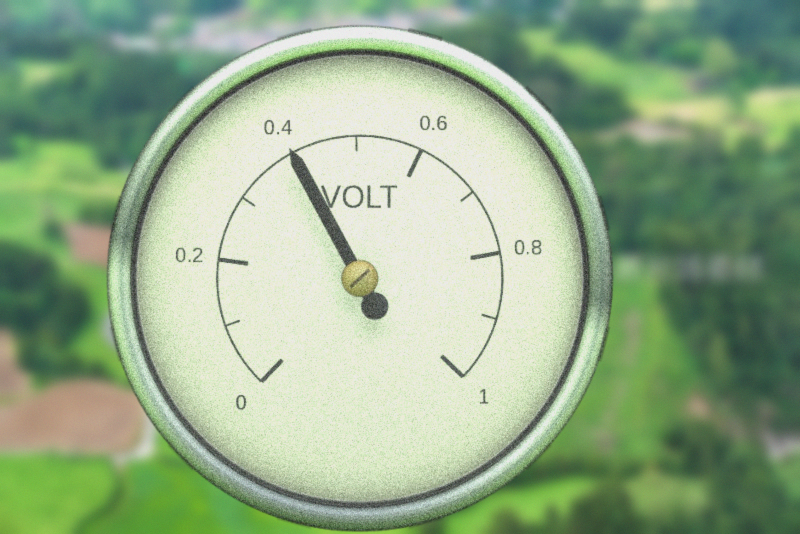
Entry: 0.4 V
